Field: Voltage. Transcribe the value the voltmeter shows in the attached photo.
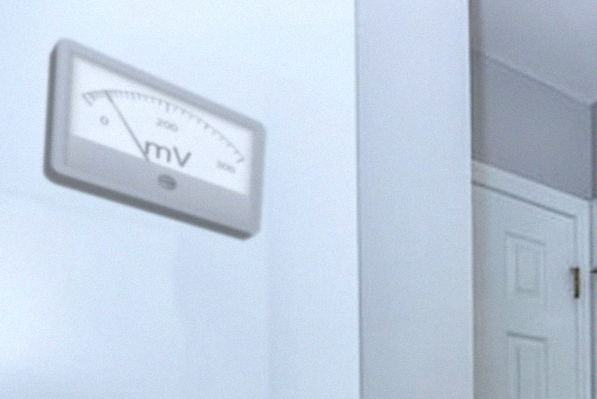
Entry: 100 mV
